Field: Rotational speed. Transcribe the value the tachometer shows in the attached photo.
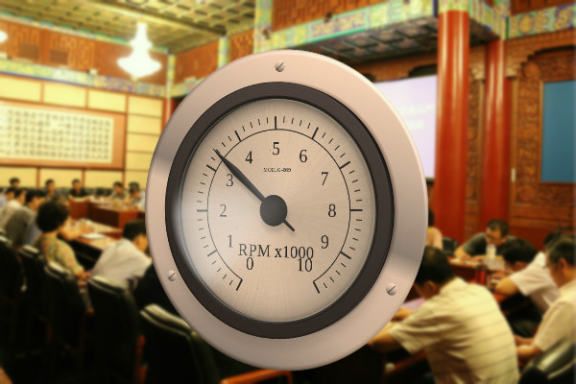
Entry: 3400 rpm
